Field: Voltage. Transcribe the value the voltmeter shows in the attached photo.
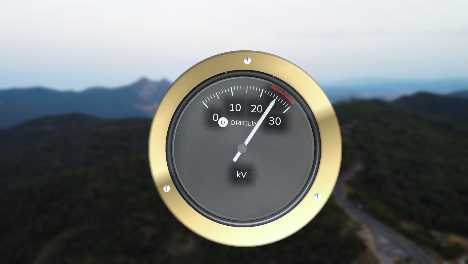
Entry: 25 kV
